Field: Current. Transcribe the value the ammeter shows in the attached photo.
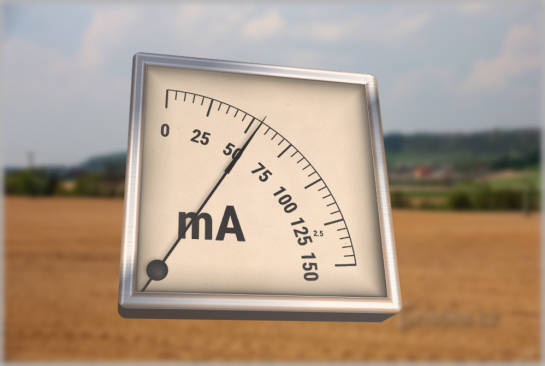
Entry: 55 mA
